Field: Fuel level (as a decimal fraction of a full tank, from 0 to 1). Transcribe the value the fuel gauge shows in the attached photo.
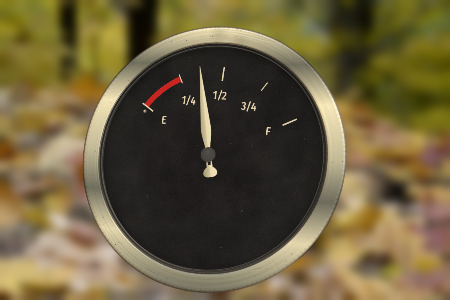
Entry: 0.375
